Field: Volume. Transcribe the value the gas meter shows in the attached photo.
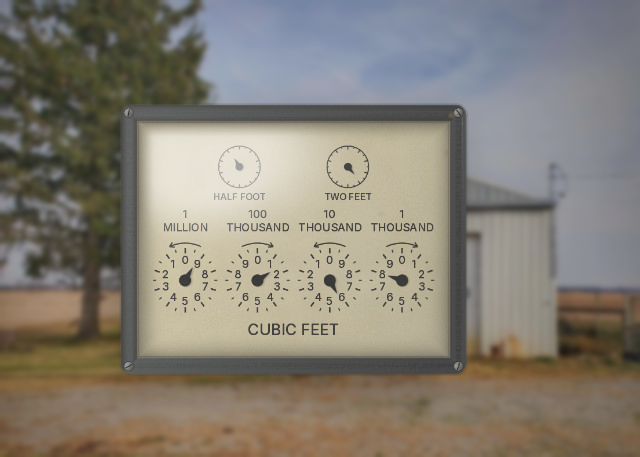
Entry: 915800 ft³
